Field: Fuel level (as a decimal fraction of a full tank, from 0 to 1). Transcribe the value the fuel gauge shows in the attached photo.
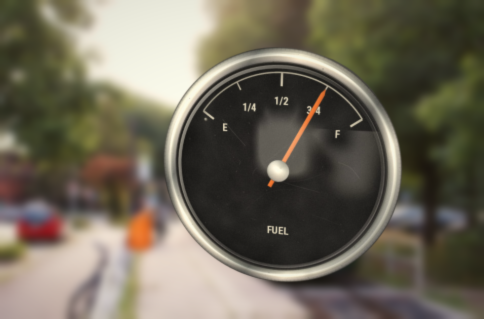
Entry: 0.75
